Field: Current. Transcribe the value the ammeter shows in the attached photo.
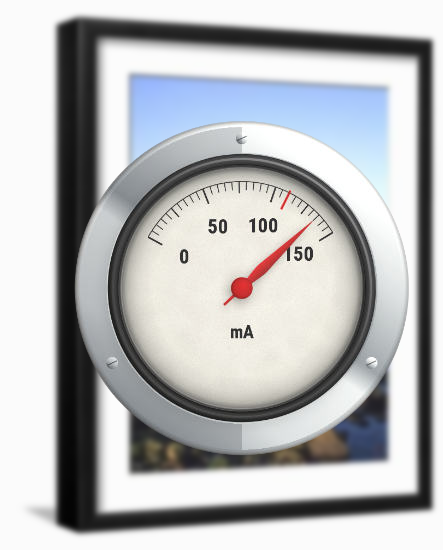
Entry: 135 mA
